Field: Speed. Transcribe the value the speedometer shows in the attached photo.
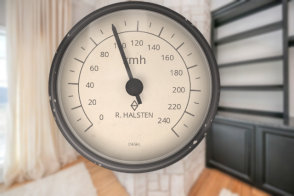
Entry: 100 km/h
